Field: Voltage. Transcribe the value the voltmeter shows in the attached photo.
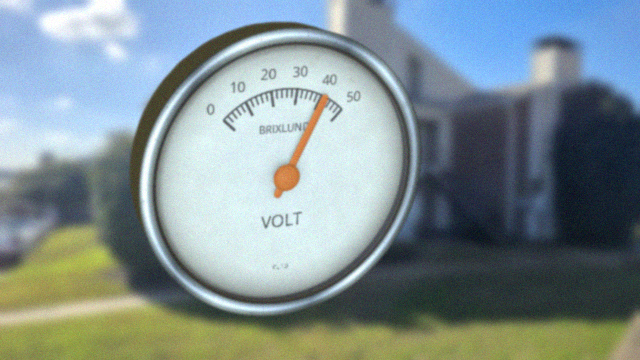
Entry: 40 V
